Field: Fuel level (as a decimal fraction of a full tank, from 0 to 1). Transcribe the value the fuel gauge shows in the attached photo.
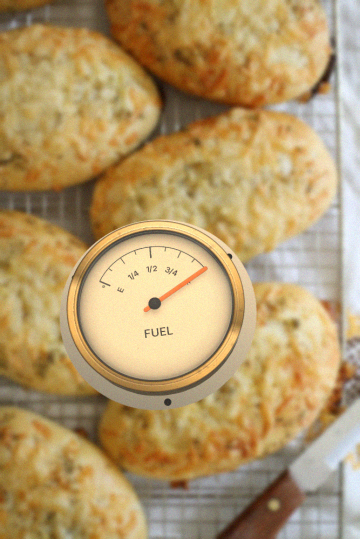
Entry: 1
